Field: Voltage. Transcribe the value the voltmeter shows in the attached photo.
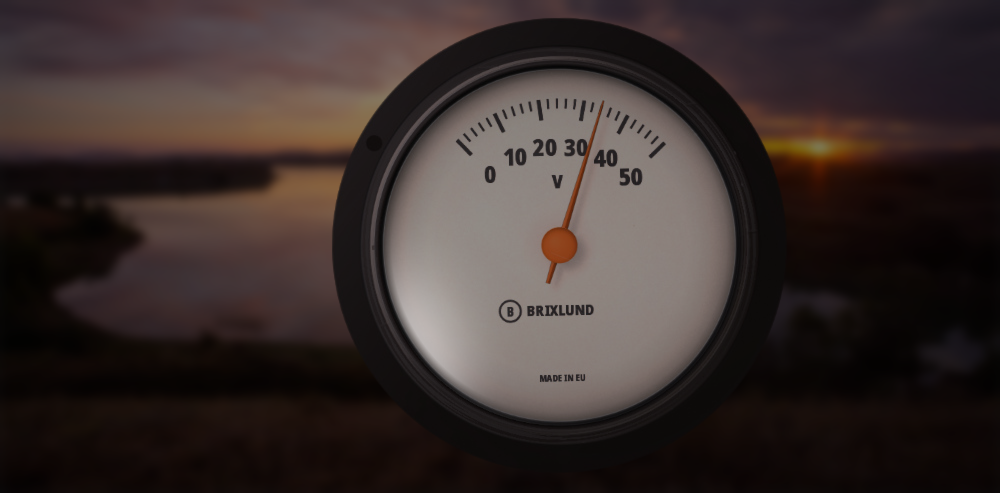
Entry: 34 V
